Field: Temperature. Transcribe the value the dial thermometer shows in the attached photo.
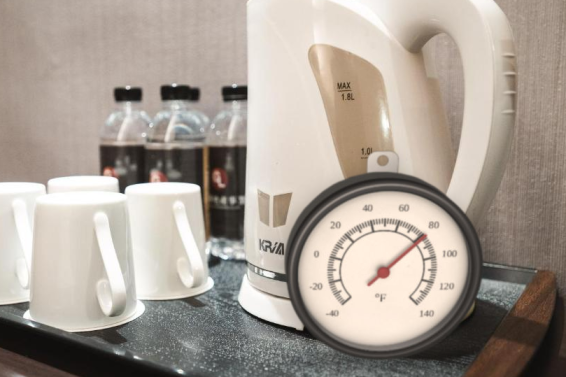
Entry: 80 °F
